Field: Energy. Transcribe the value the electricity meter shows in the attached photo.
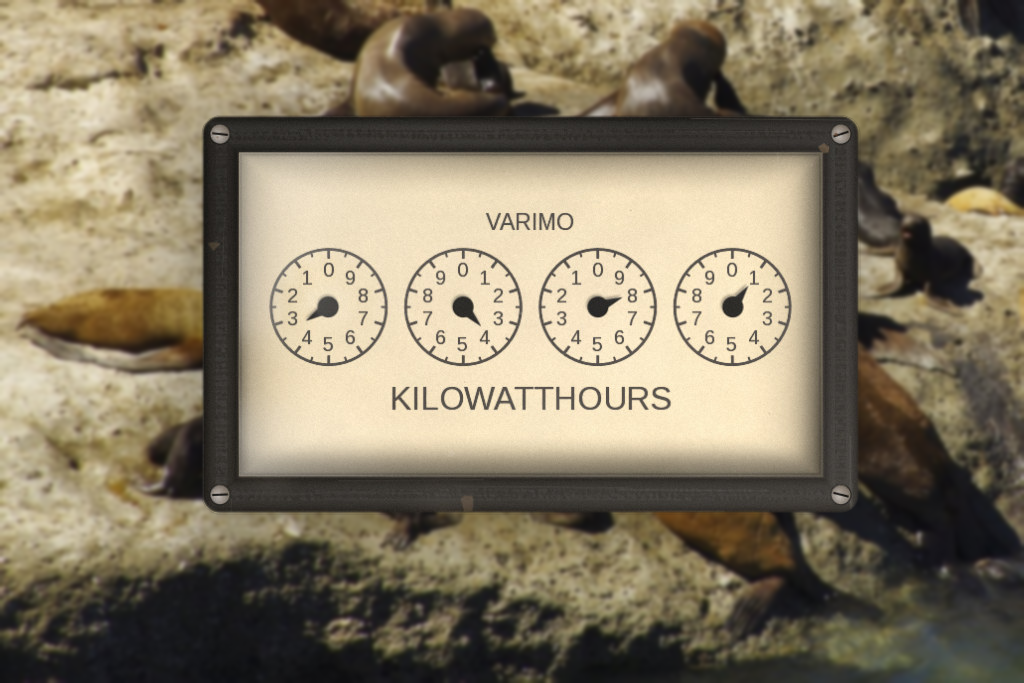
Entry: 3381 kWh
